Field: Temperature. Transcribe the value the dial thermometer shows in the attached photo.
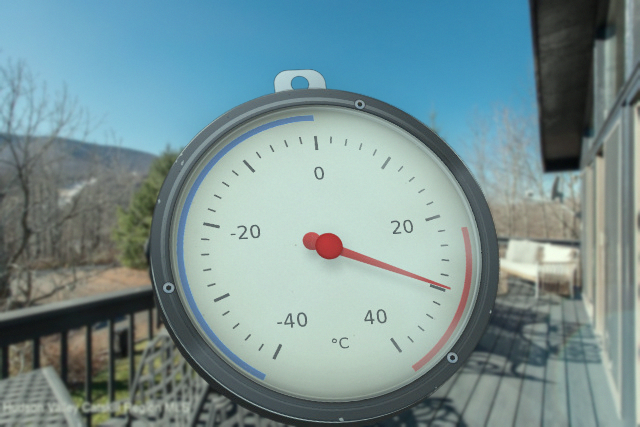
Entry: 30 °C
